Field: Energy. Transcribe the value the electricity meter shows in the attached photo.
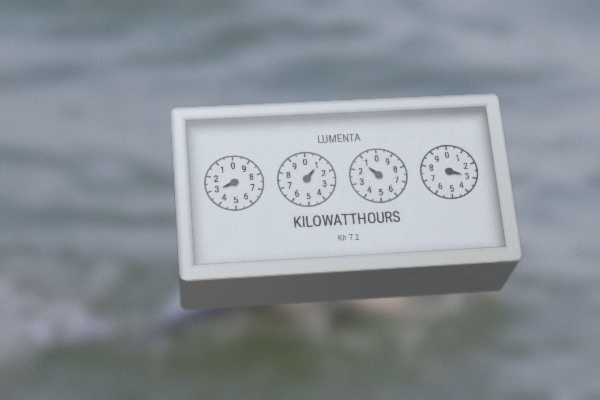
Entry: 3113 kWh
